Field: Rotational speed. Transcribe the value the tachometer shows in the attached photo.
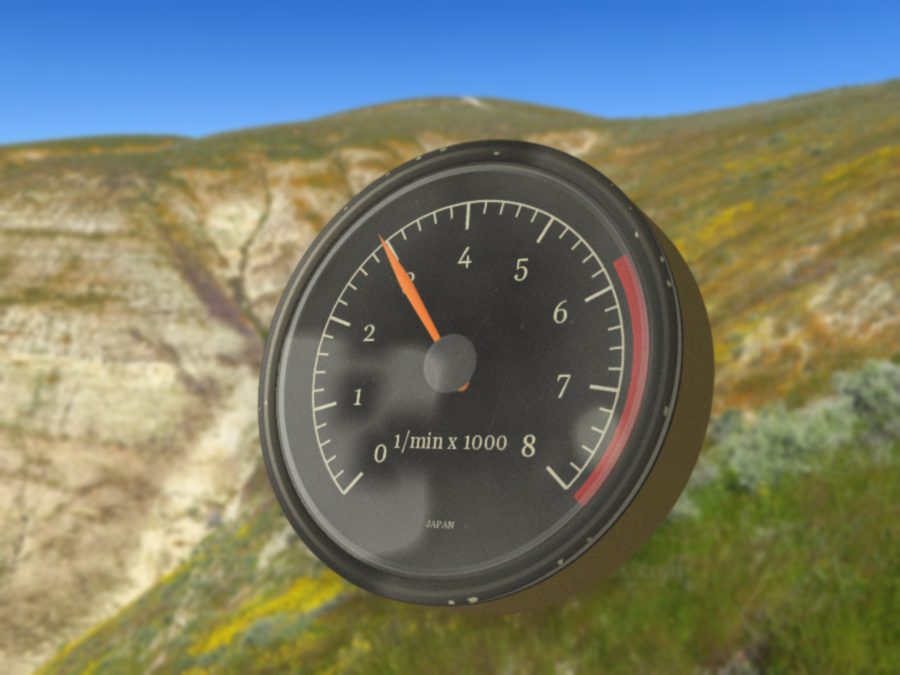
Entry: 3000 rpm
